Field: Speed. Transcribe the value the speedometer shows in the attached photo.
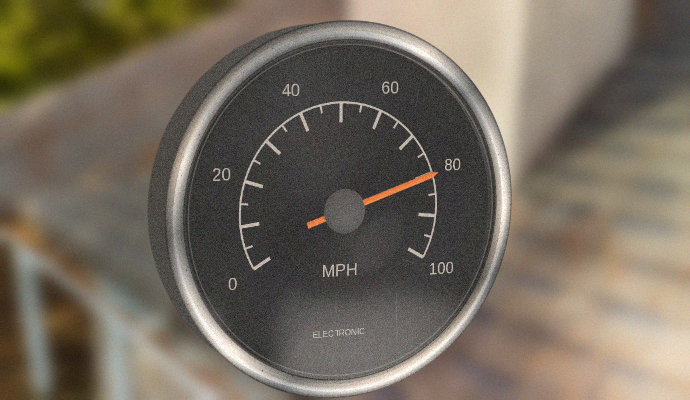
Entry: 80 mph
